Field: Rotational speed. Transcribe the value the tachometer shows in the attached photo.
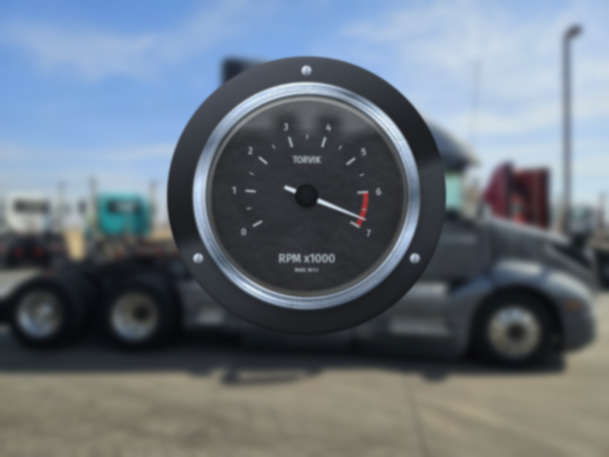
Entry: 6750 rpm
